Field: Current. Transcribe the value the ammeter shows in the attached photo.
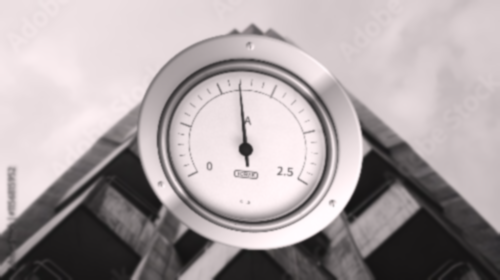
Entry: 1.2 A
